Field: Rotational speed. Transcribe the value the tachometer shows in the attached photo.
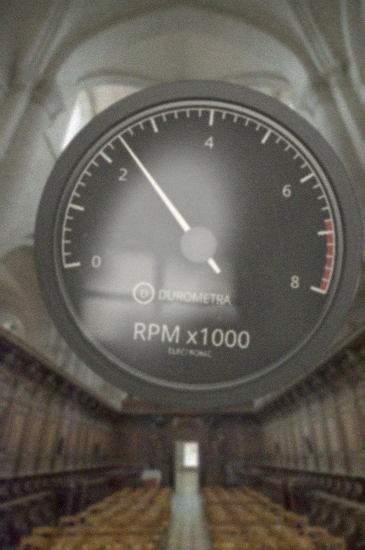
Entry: 2400 rpm
